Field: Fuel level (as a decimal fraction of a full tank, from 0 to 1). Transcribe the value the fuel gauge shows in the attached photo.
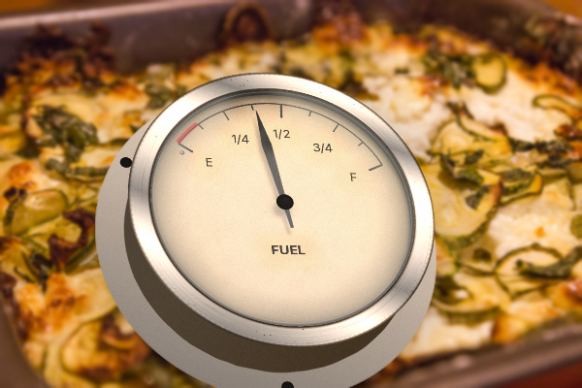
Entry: 0.375
